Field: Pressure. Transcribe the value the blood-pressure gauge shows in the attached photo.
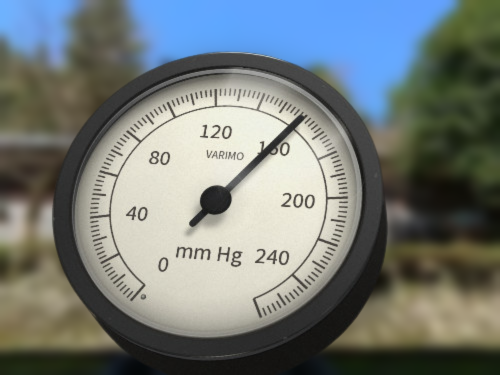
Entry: 160 mmHg
